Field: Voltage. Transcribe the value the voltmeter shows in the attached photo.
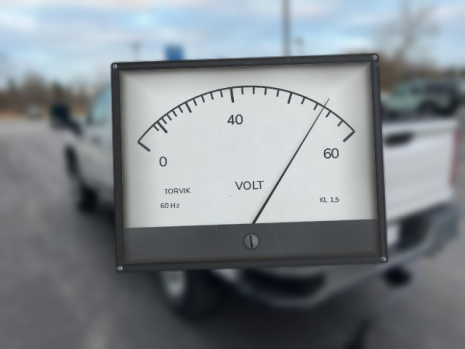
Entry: 55 V
